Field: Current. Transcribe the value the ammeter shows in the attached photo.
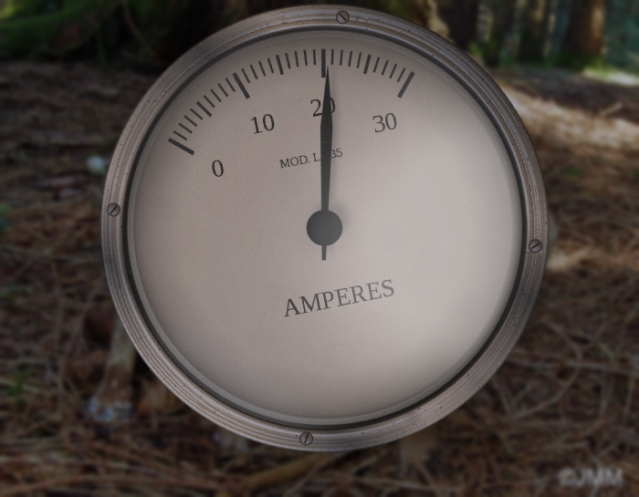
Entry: 20.5 A
